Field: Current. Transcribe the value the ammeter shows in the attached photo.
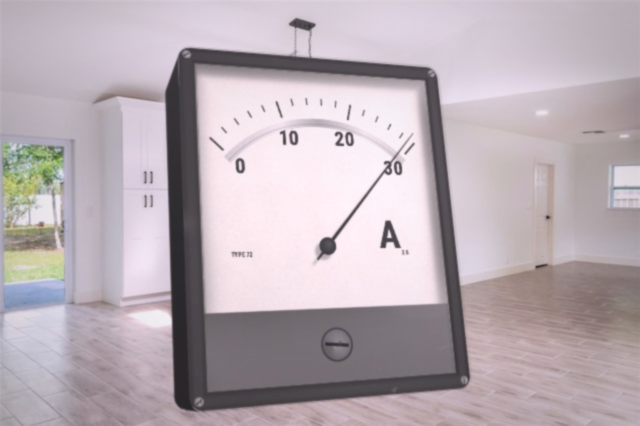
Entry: 29 A
